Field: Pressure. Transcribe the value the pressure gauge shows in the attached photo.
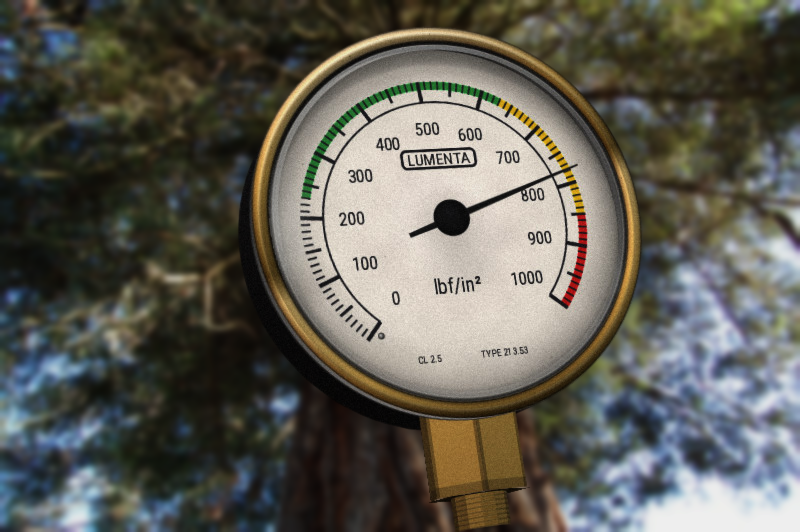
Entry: 780 psi
